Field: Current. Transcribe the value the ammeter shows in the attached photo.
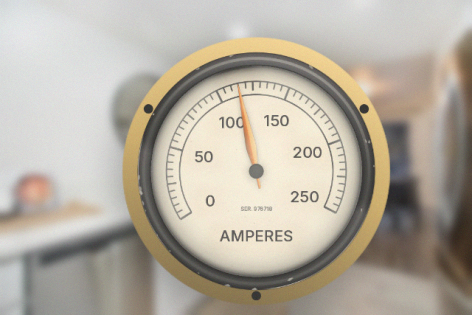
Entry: 115 A
